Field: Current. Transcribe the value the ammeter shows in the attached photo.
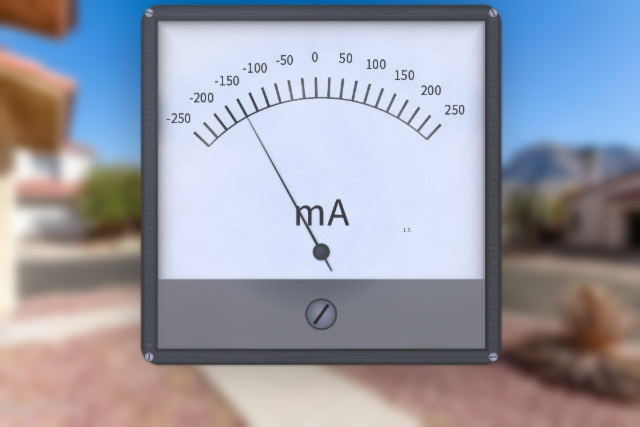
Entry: -150 mA
